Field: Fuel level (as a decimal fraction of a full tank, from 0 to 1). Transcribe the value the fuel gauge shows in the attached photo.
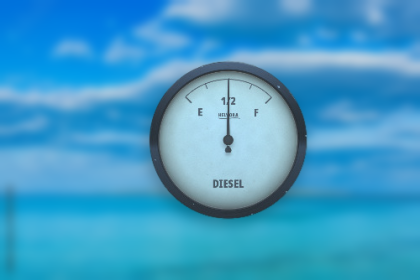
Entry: 0.5
